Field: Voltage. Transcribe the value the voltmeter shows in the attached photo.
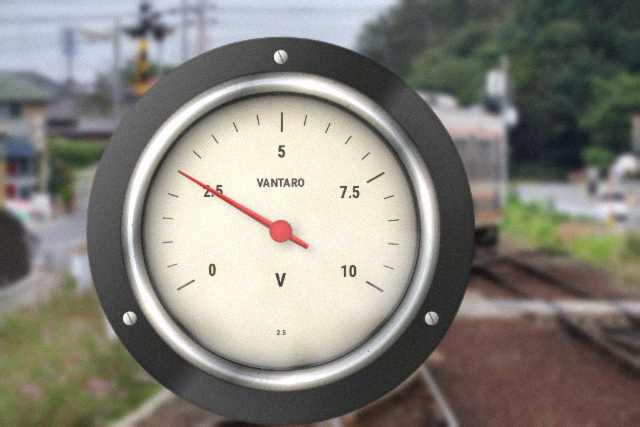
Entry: 2.5 V
